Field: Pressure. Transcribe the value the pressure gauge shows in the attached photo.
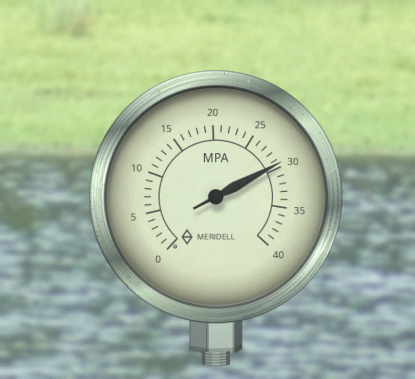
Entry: 29.5 MPa
